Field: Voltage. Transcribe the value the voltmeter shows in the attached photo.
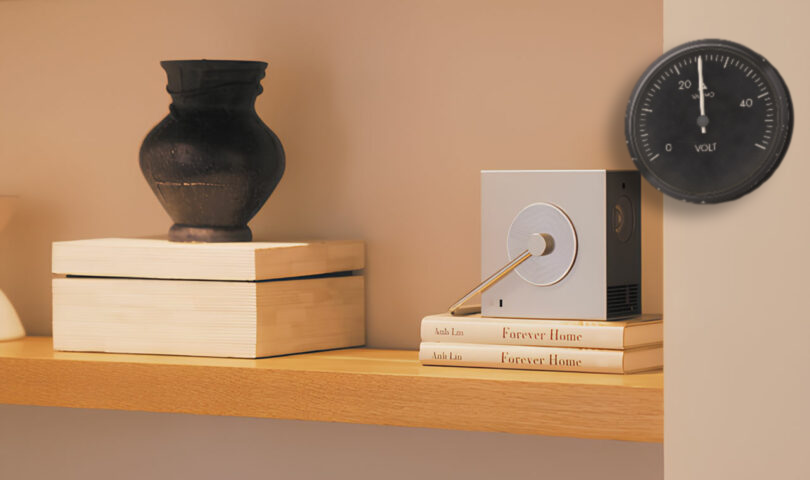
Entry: 25 V
